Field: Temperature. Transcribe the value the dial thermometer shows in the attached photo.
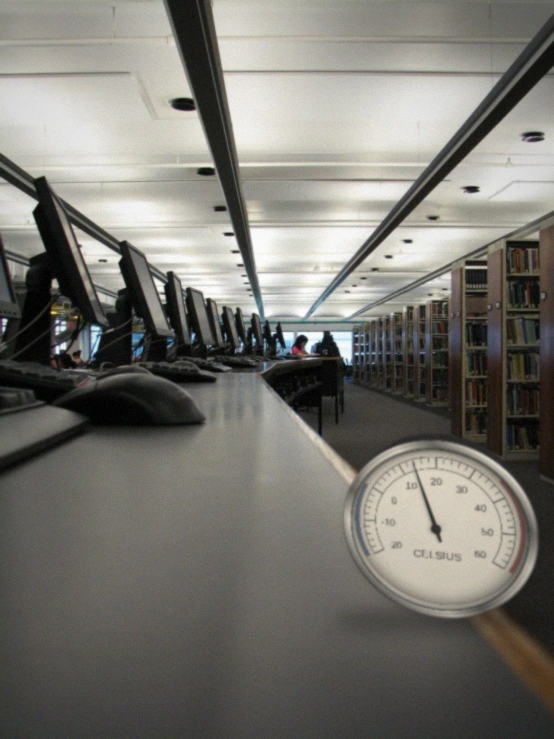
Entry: 14 °C
